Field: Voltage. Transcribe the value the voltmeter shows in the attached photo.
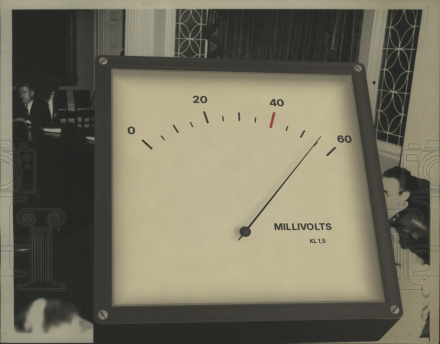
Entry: 55 mV
